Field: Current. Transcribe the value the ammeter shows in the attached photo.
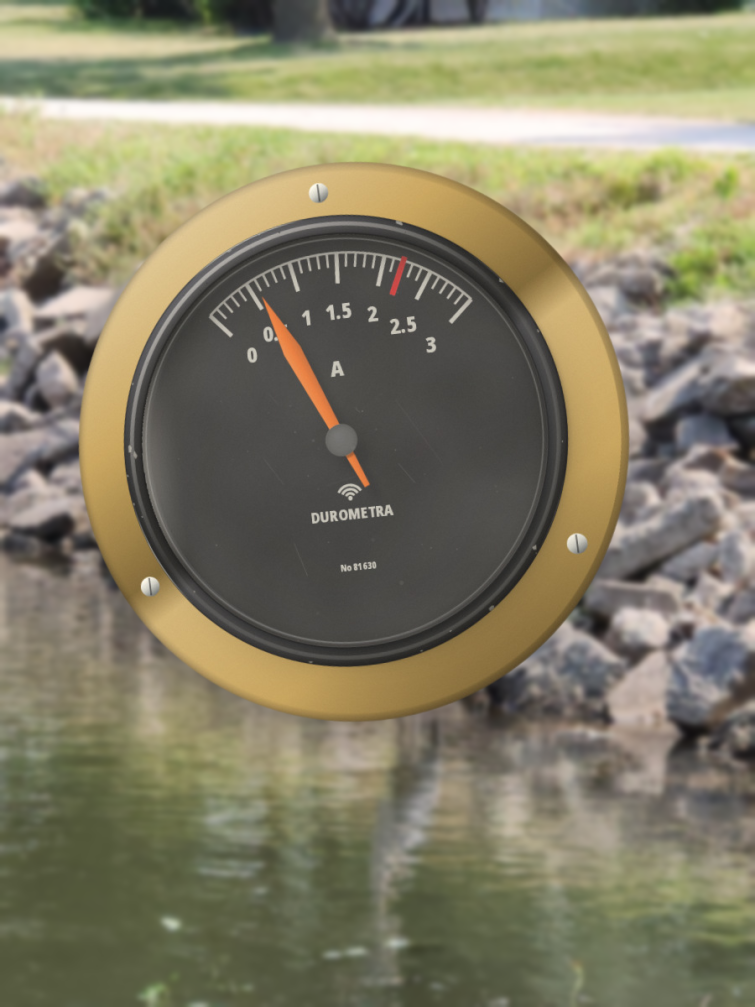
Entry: 0.6 A
